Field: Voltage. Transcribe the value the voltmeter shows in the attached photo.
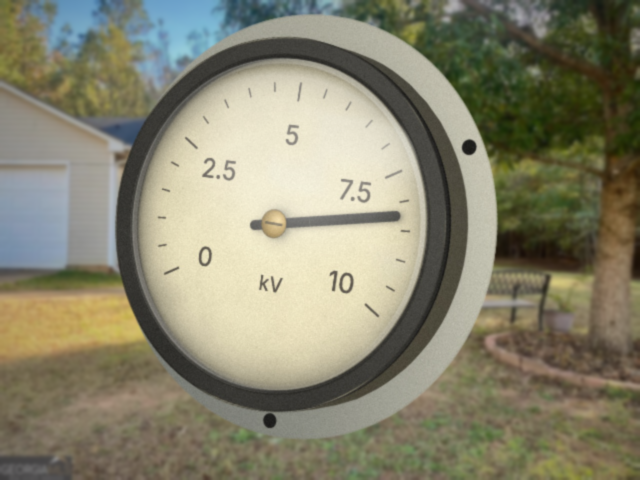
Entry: 8.25 kV
